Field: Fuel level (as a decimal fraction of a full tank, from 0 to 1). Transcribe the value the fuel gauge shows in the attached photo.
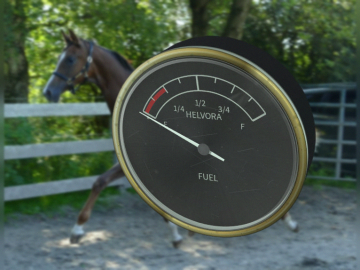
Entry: 0
